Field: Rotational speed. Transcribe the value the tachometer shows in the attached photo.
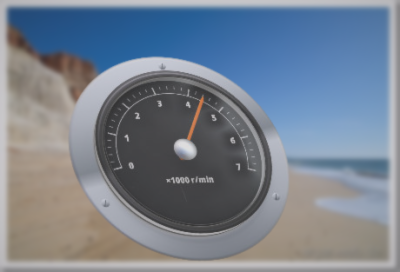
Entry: 4400 rpm
